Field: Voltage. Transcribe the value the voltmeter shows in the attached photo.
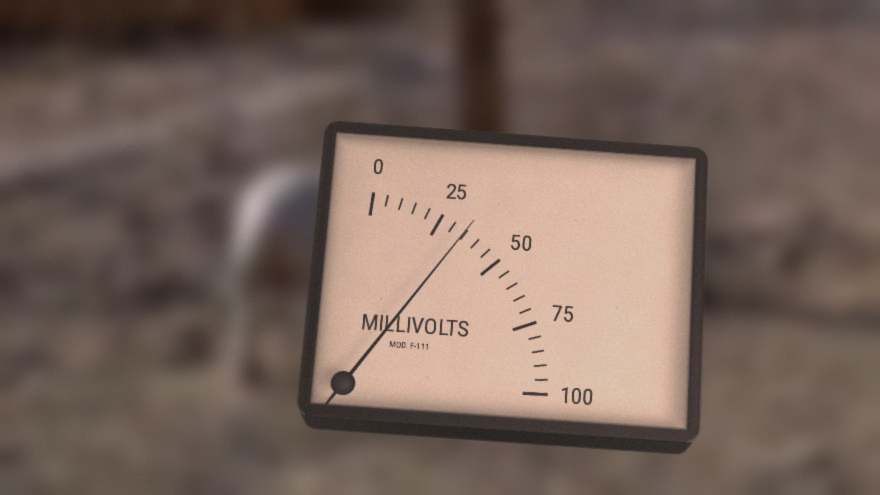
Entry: 35 mV
